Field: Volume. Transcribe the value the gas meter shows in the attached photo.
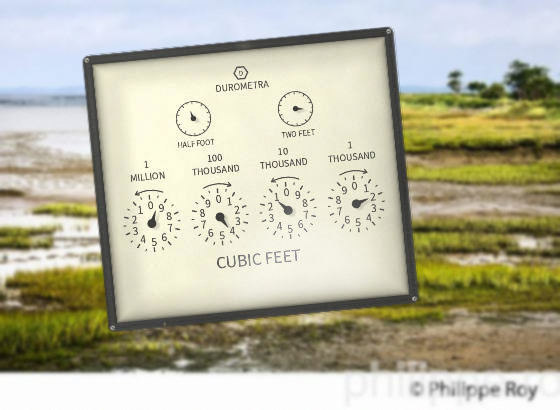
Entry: 941200 ft³
